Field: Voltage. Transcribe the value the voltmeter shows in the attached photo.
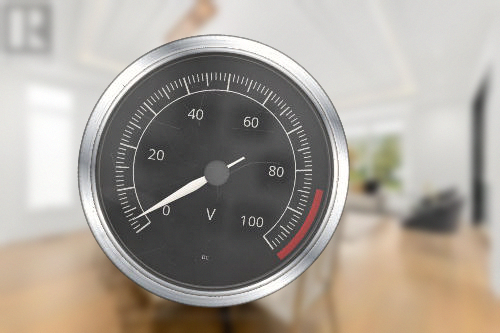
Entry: 3 V
